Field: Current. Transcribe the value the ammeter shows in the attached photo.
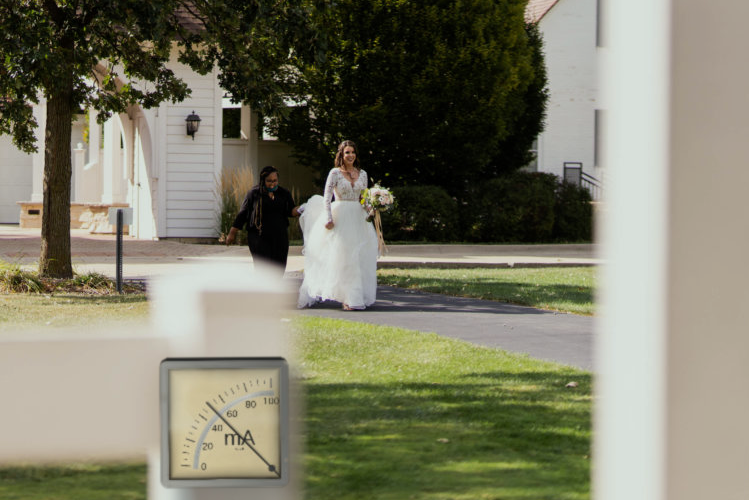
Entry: 50 mA
